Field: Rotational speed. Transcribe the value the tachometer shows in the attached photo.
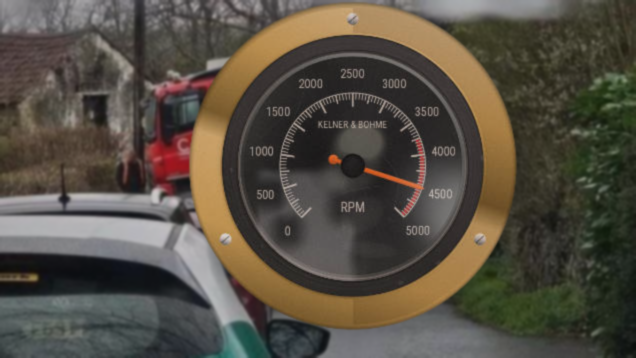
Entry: 4500 rpm
